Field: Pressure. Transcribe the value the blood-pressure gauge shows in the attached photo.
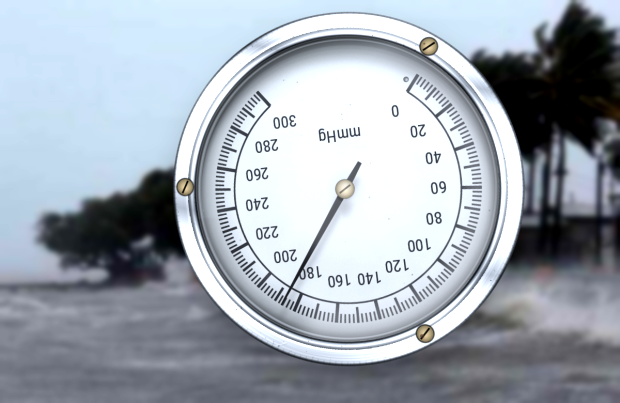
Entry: 186 mmHg
